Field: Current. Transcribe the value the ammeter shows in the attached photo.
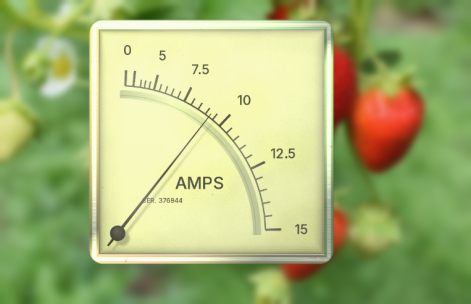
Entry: 9.25 A
